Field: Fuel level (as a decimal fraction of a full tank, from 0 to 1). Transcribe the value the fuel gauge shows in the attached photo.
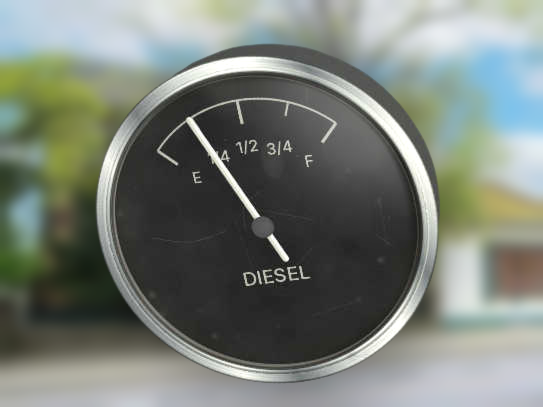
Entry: 0.25
